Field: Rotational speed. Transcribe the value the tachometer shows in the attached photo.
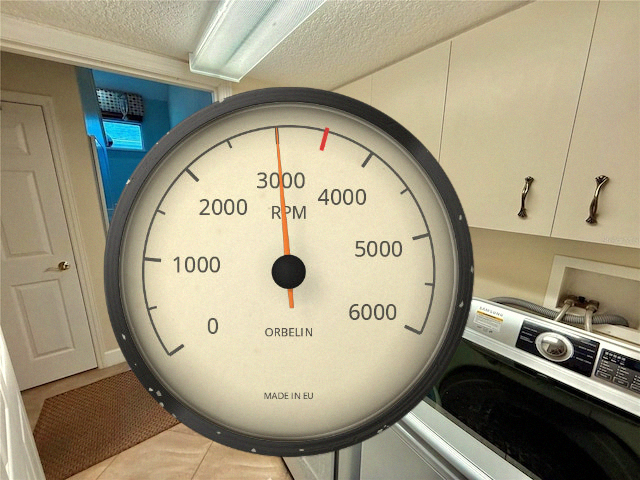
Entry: 3000 rpm
